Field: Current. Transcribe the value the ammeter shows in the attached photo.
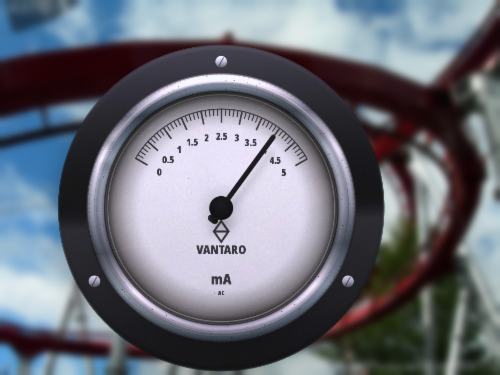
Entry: 4 mA
